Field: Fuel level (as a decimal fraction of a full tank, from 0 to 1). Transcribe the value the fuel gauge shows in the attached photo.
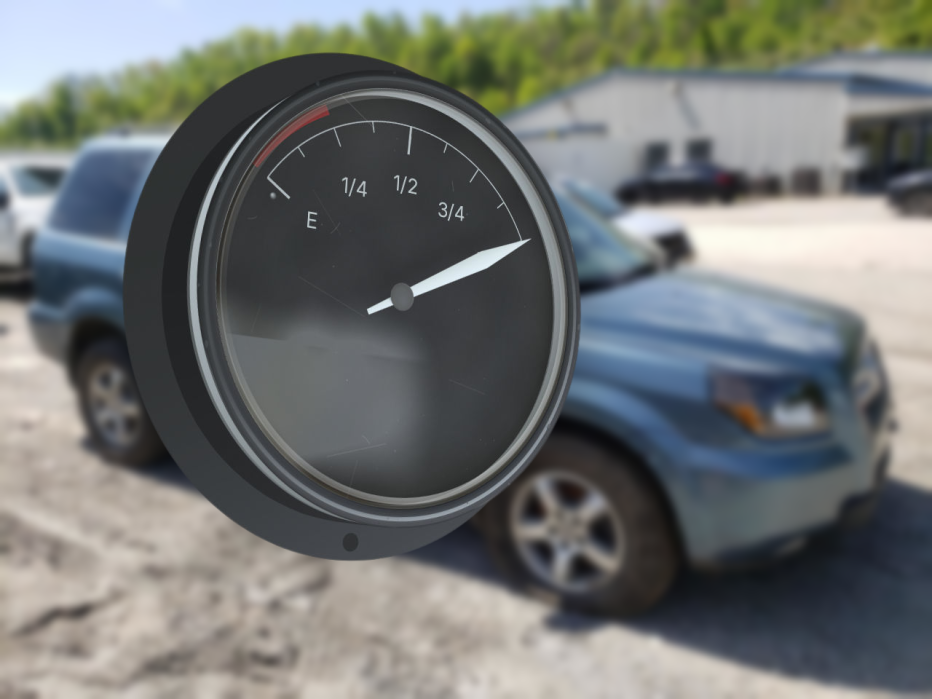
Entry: 1
